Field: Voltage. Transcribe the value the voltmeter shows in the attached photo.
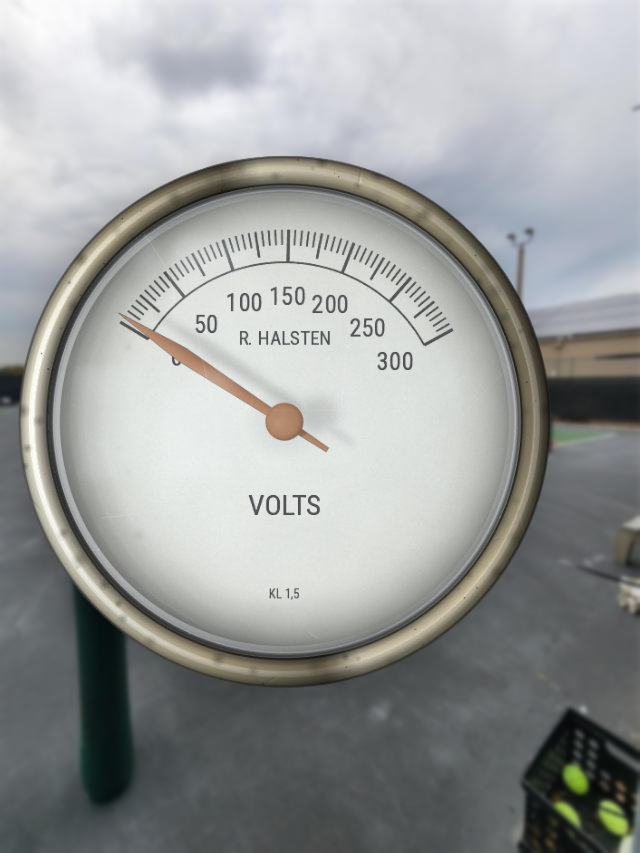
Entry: 5 V
